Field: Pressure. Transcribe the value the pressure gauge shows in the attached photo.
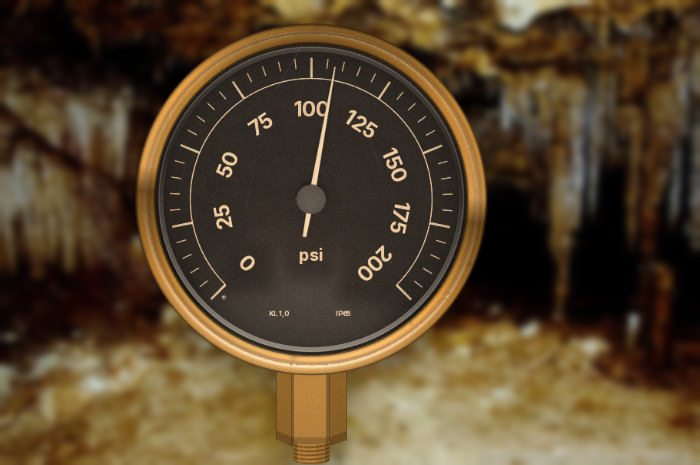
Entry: 107.5 psi
